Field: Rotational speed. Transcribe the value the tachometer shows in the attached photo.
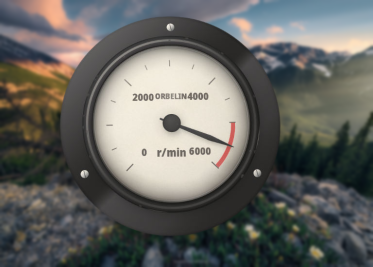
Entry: 5500 rpm
